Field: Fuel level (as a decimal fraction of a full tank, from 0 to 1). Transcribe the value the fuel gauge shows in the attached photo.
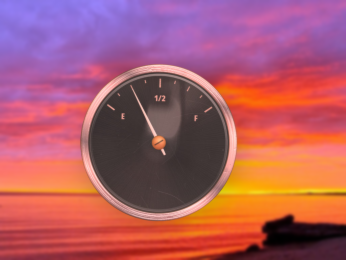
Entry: 0.25
